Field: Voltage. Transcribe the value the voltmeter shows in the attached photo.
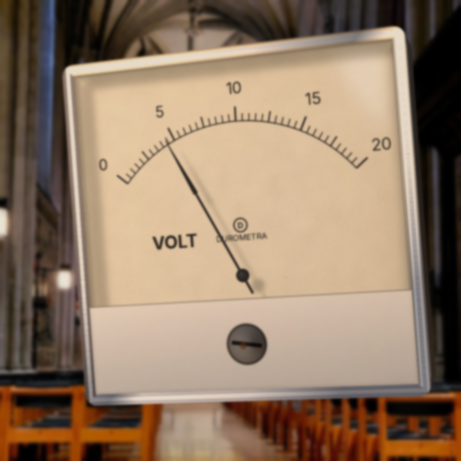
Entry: 4.5 V
